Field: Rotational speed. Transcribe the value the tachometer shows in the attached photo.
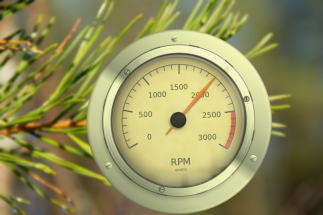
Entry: 2000 rpm
